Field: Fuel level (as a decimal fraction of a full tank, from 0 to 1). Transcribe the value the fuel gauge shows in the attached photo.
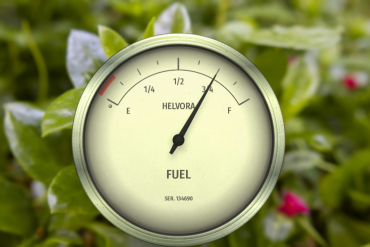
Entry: 0.75
